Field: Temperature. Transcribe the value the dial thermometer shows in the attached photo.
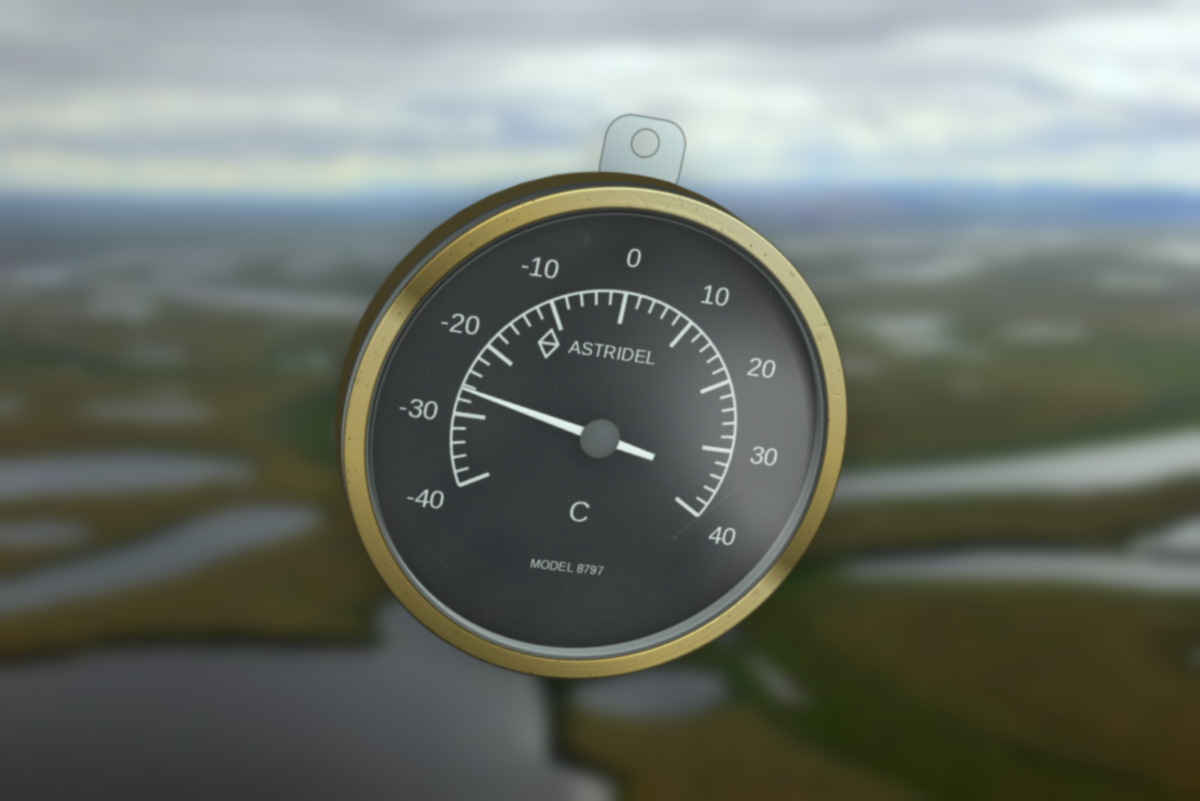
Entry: -26 °C
